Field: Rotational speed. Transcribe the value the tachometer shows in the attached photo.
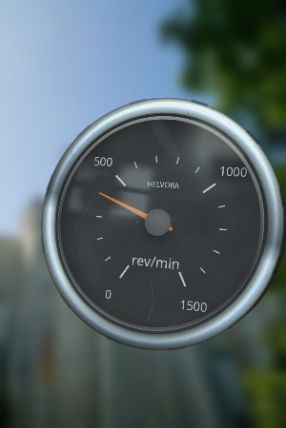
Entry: 400 rpm
